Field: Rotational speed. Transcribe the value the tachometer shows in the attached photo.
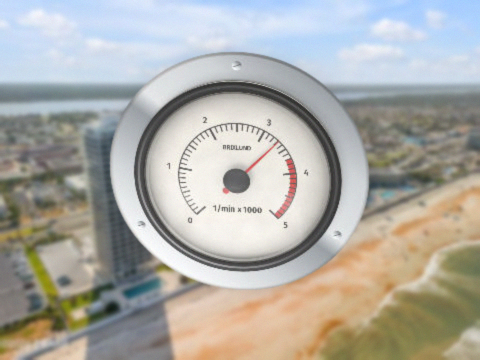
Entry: 3300 rpm
